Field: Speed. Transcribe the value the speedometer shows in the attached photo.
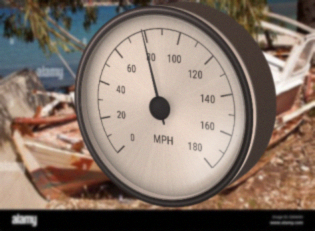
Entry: 80 mph
